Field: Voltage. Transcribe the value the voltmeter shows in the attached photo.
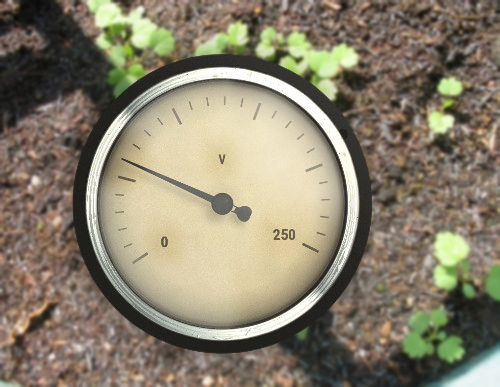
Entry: 60 V
